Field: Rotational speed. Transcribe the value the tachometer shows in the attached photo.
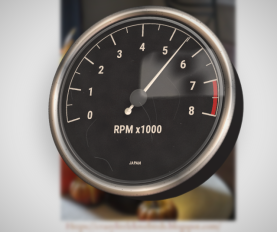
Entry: 5500 rpm
